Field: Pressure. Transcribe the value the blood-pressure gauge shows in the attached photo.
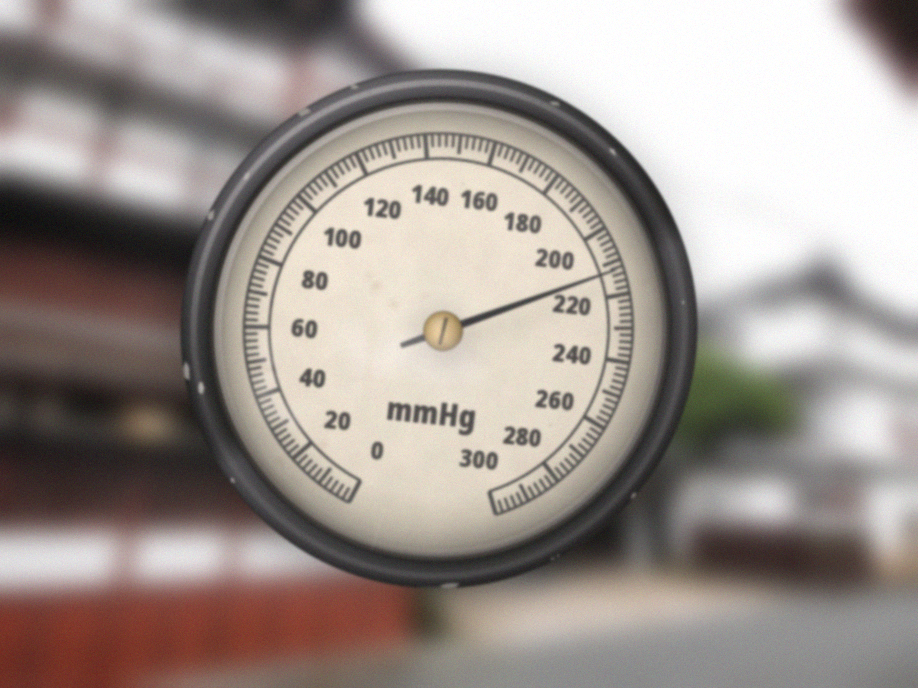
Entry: 212 mmHg
